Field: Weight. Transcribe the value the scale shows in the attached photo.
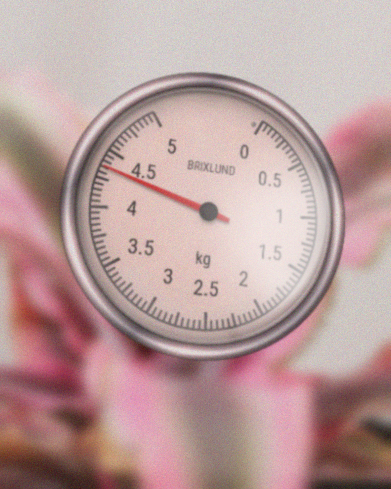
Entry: 4.35 kg
